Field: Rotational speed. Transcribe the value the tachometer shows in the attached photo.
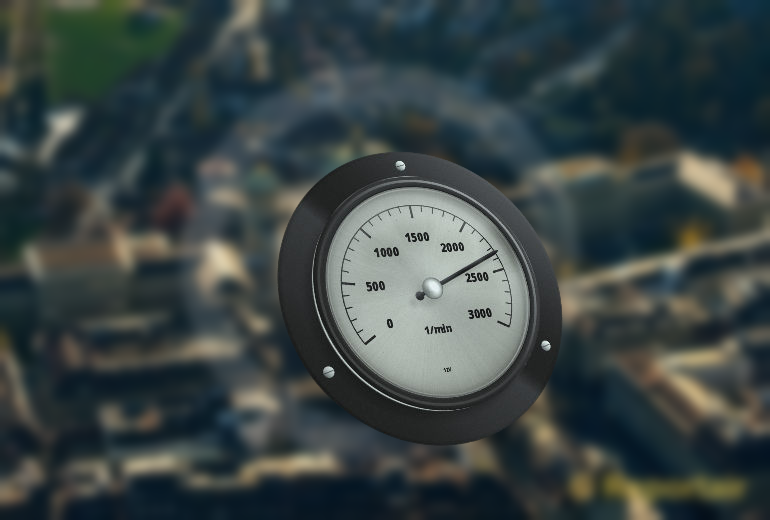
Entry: 2350 rpm
